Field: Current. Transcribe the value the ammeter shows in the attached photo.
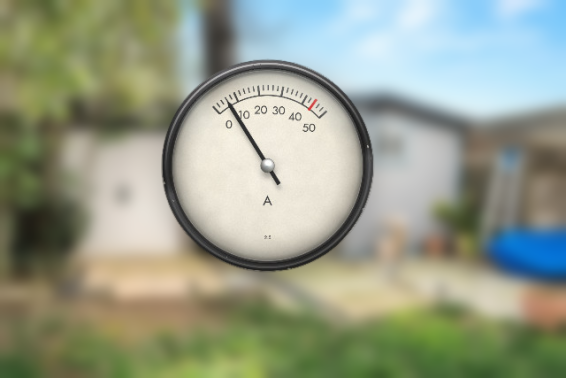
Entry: 6 A
